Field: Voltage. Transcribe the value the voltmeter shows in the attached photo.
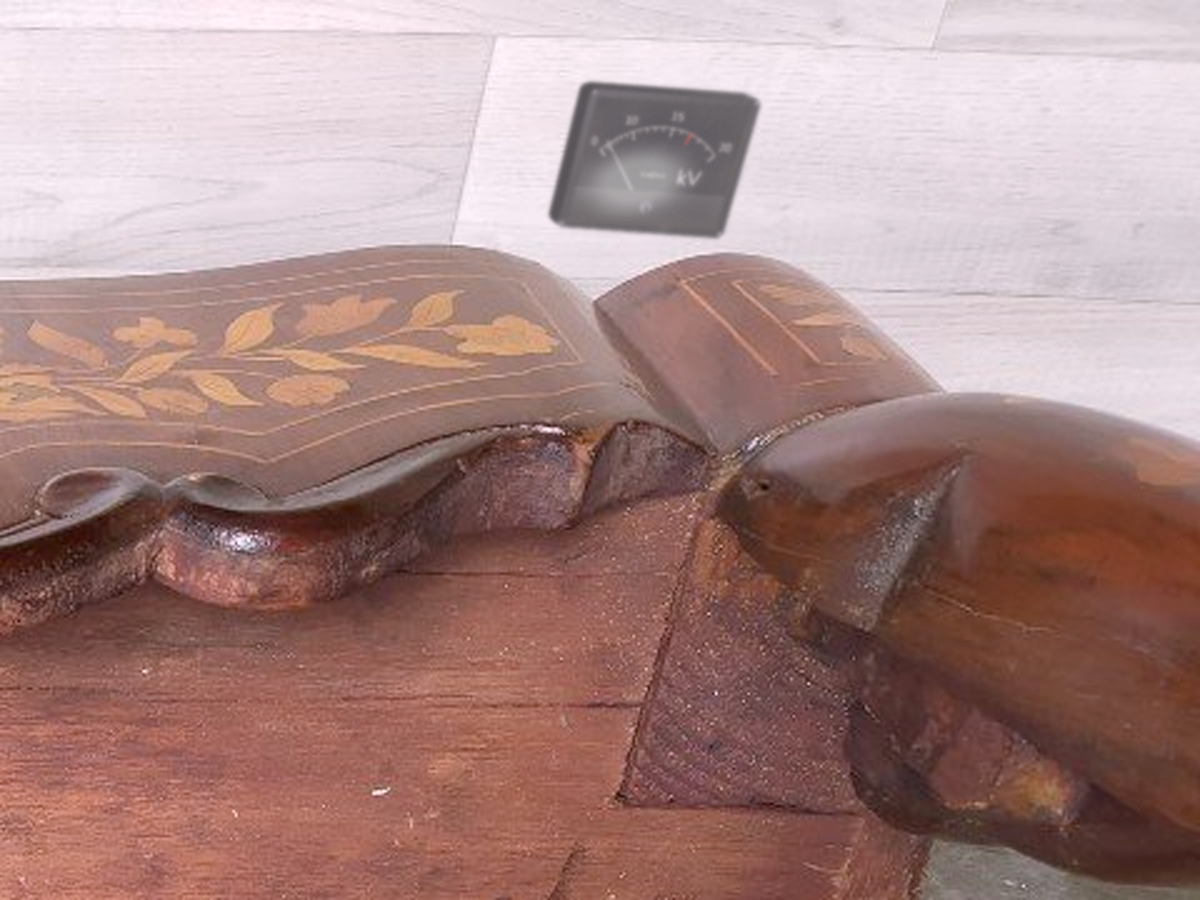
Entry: 5 kV
